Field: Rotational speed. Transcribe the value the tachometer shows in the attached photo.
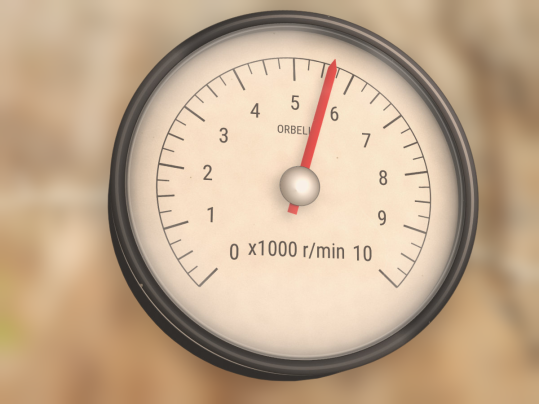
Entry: 5625 rpm
